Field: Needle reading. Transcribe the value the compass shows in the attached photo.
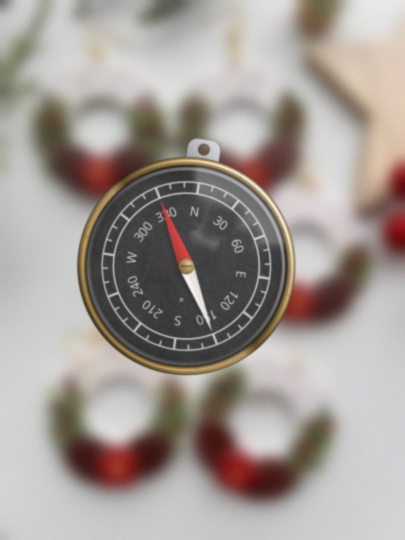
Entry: 330 °
